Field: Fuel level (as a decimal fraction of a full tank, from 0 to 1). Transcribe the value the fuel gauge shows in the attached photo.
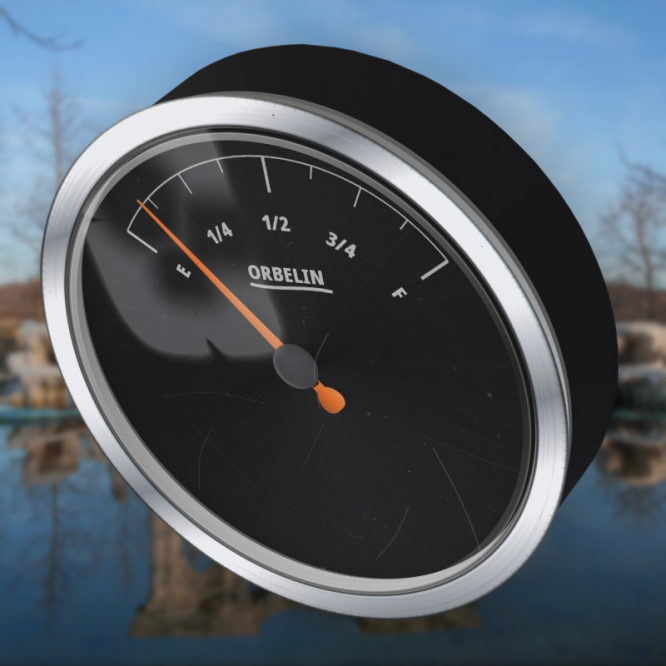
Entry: 0.125
